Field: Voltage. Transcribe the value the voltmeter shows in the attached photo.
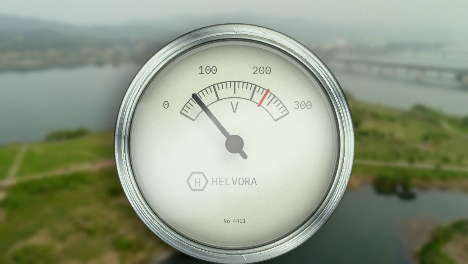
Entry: 50 V
